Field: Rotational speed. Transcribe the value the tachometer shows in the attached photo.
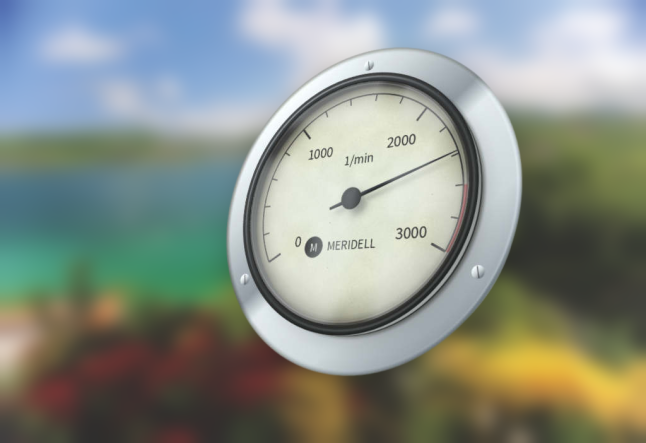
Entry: 2400 rpm
